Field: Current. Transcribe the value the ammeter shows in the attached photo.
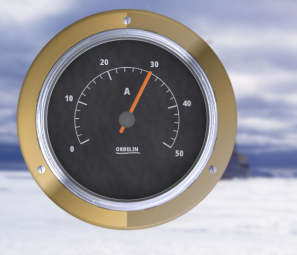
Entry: 30 A
